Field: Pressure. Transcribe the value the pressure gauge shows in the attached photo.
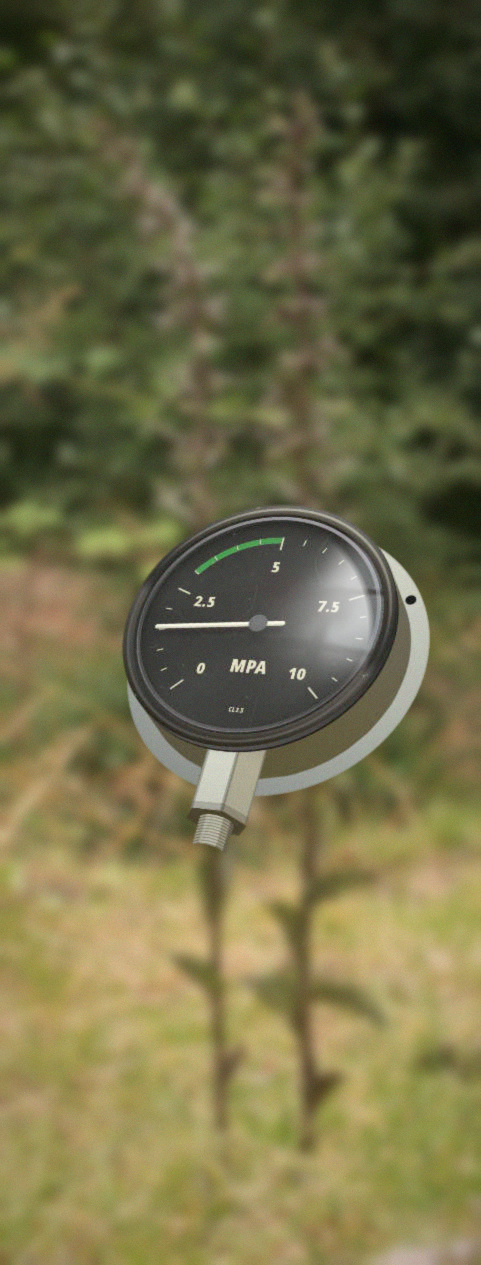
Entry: 1.5 MPa
